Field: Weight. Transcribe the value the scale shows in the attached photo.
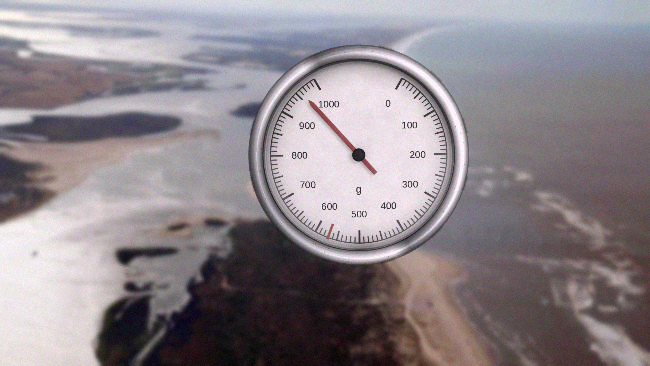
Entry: 960 g
